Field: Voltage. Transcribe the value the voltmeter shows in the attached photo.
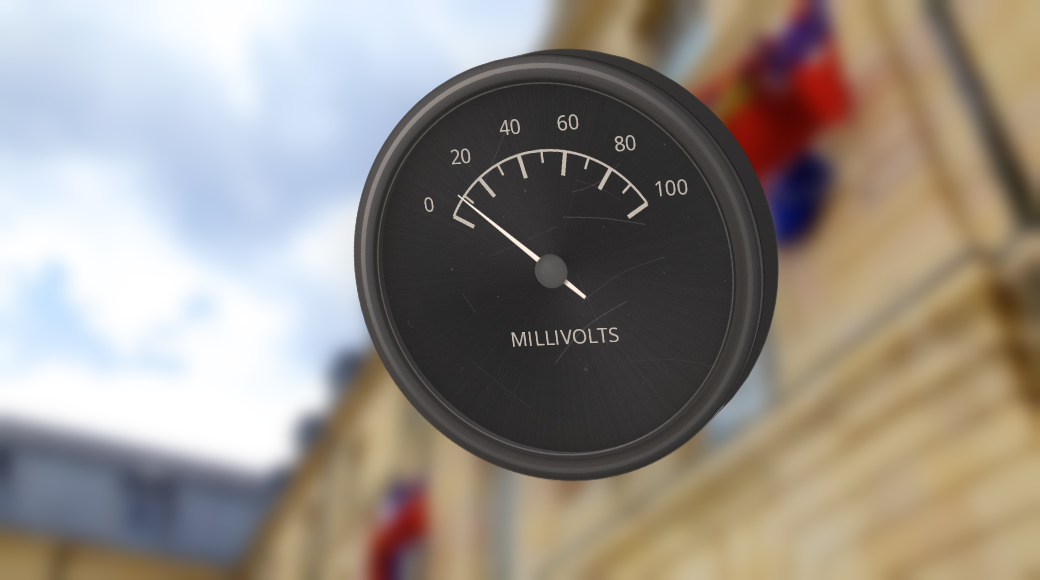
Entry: 10 mV
